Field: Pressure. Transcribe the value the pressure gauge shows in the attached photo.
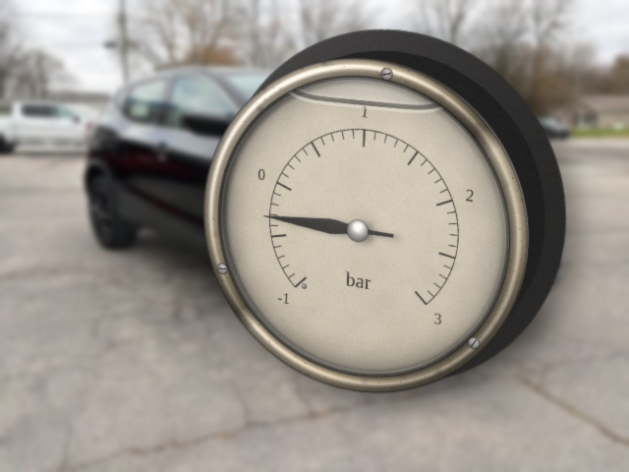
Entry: -0.3 bar
